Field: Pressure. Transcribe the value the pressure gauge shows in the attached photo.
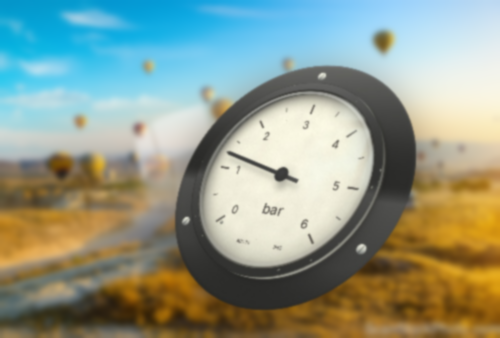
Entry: 1.25 bar
